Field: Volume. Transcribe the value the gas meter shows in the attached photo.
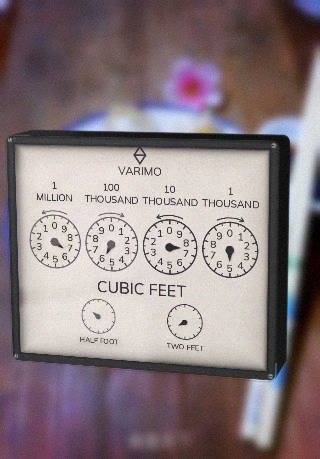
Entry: 657500 ft³
